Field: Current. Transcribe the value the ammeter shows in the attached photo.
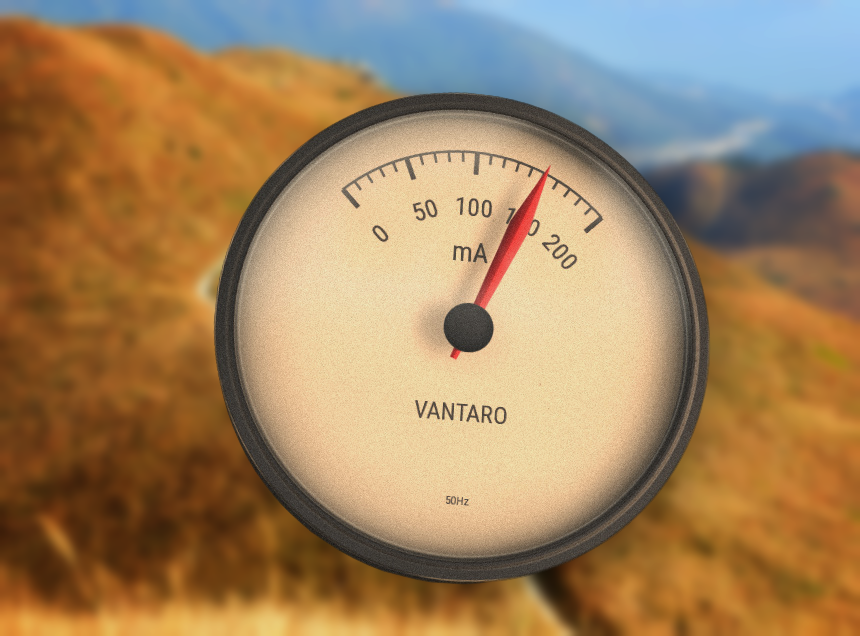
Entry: 150 mA
